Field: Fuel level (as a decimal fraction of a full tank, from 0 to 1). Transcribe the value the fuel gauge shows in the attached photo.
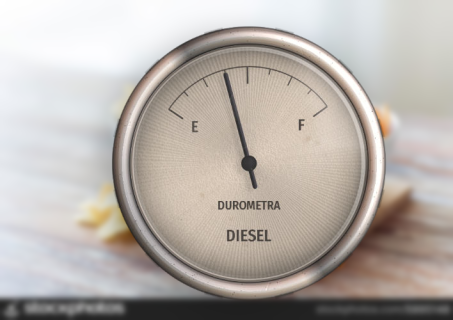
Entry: 0.375
